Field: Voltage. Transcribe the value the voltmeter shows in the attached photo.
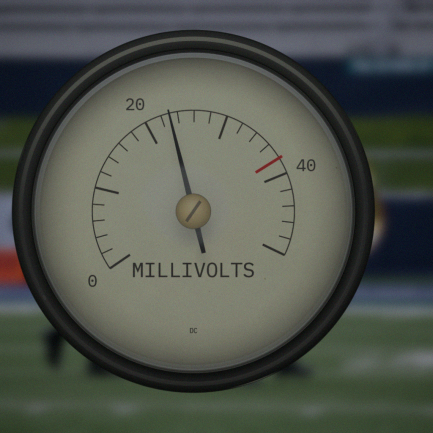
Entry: 23 mV
